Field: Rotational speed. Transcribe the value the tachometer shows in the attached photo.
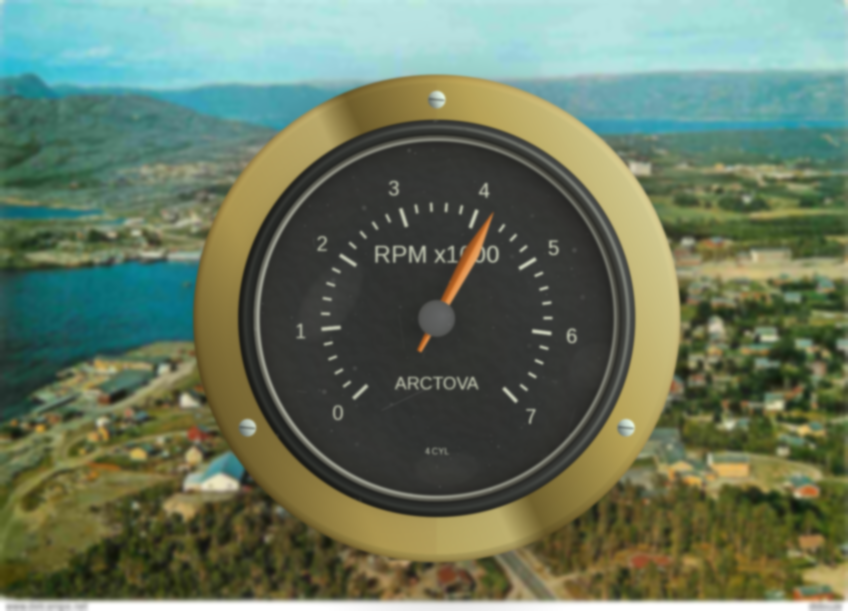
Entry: 4200 rpm
